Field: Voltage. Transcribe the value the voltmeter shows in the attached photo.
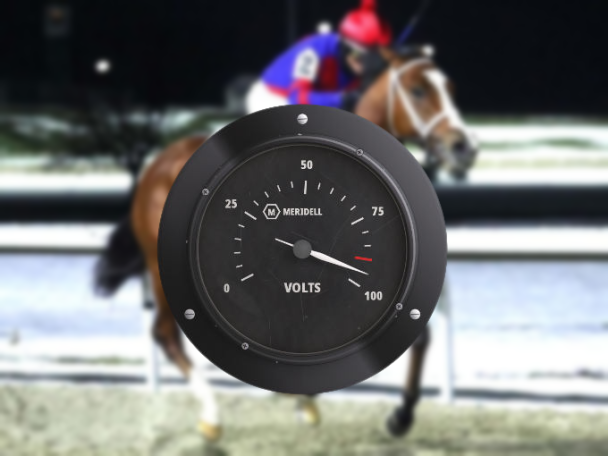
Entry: 95 V
